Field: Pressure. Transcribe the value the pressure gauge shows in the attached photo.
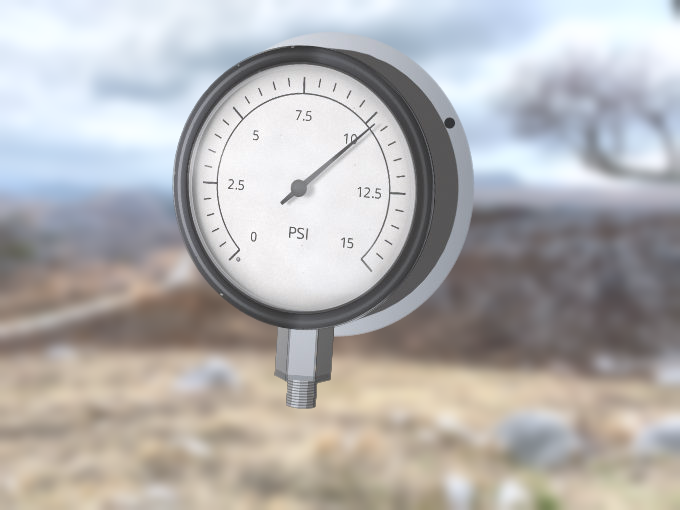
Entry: 10.25 psi
